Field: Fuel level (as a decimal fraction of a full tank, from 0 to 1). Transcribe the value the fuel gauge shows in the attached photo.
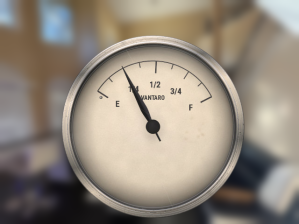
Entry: 0.25
